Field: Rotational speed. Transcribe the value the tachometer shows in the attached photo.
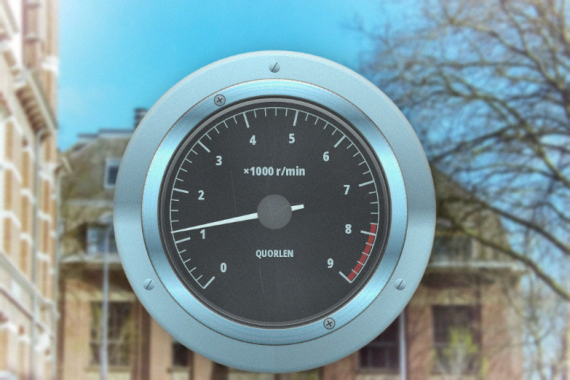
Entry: 1200 rpm
